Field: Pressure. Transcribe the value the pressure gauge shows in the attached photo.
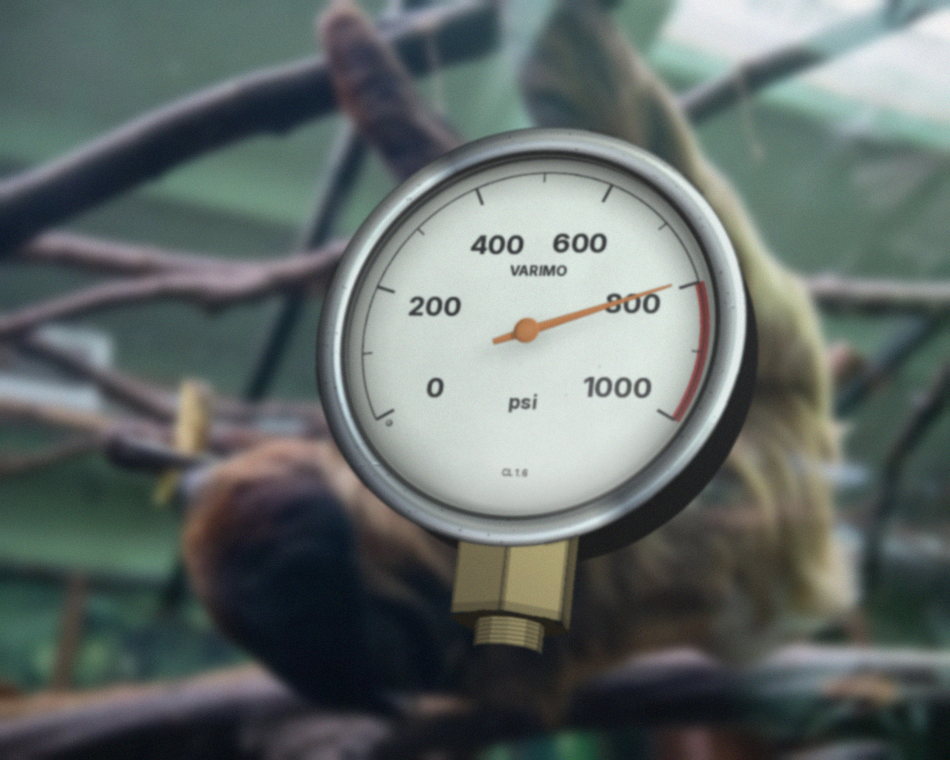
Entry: 800 psi
